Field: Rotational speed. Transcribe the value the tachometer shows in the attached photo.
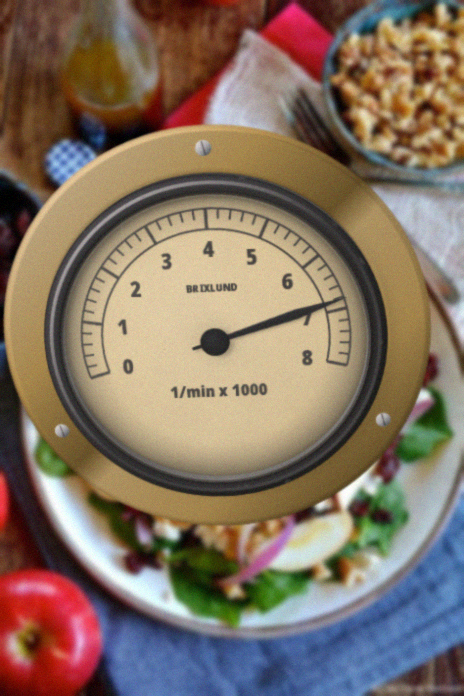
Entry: 6800 rpm
